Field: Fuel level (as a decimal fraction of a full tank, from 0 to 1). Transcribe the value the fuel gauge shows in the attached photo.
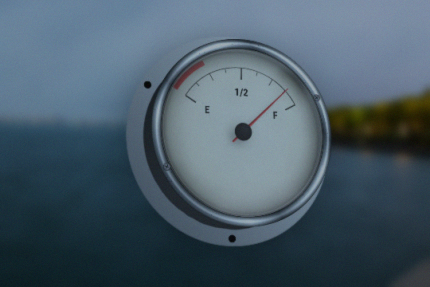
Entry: 0.875
